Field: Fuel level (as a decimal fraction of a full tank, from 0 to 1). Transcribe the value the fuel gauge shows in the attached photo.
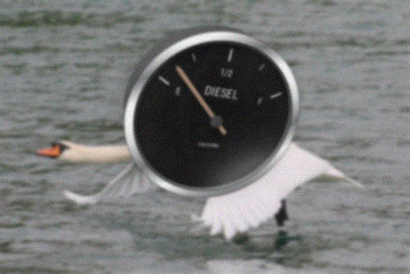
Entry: 0.125
